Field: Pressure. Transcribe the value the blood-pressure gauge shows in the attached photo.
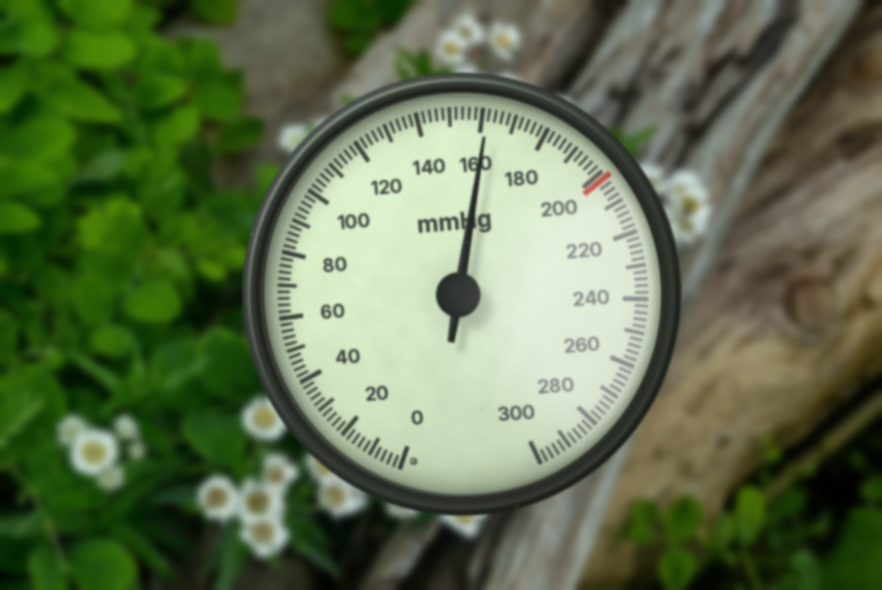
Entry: 162 mmHg
